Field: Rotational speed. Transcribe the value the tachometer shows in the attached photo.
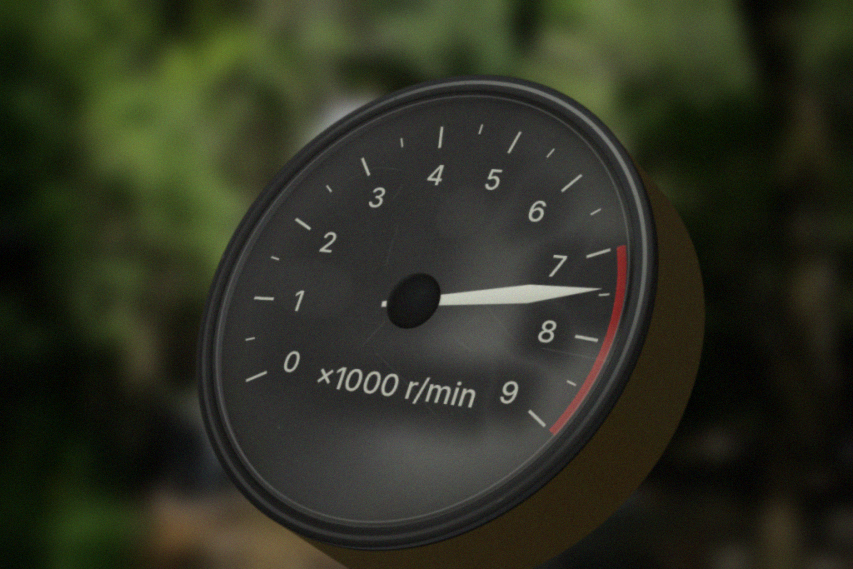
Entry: 7500 rpm
